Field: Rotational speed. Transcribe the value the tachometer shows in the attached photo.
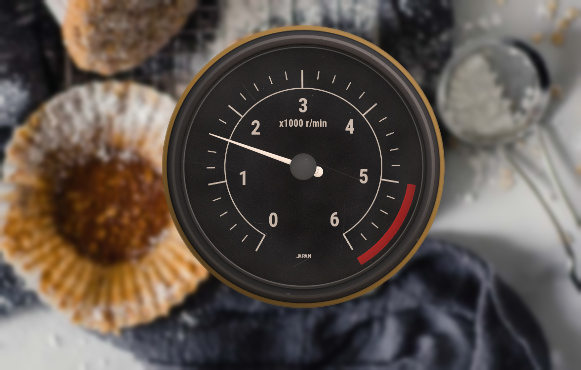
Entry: 1600 rpm
